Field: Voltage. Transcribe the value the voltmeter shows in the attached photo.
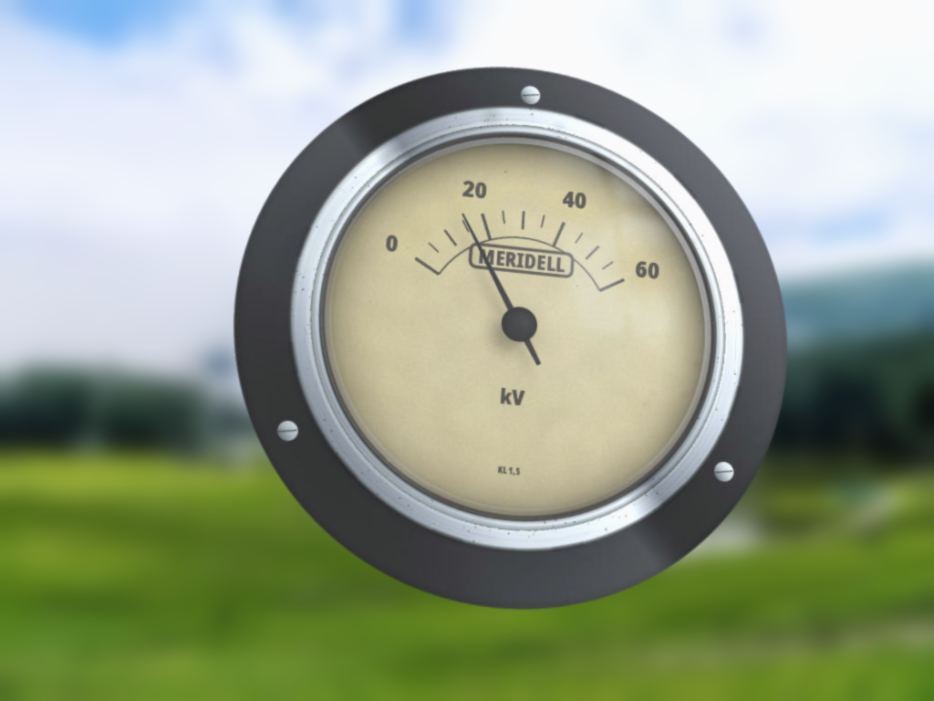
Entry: 15 kV
